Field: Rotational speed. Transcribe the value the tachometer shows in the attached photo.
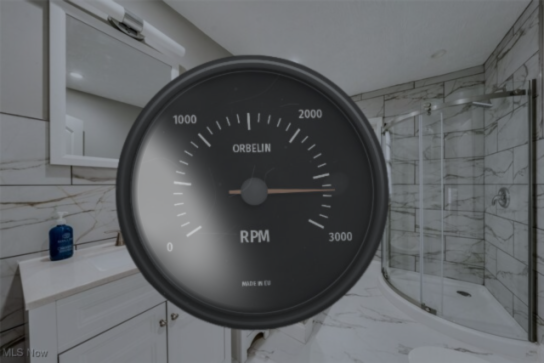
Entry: 2650 rpm
